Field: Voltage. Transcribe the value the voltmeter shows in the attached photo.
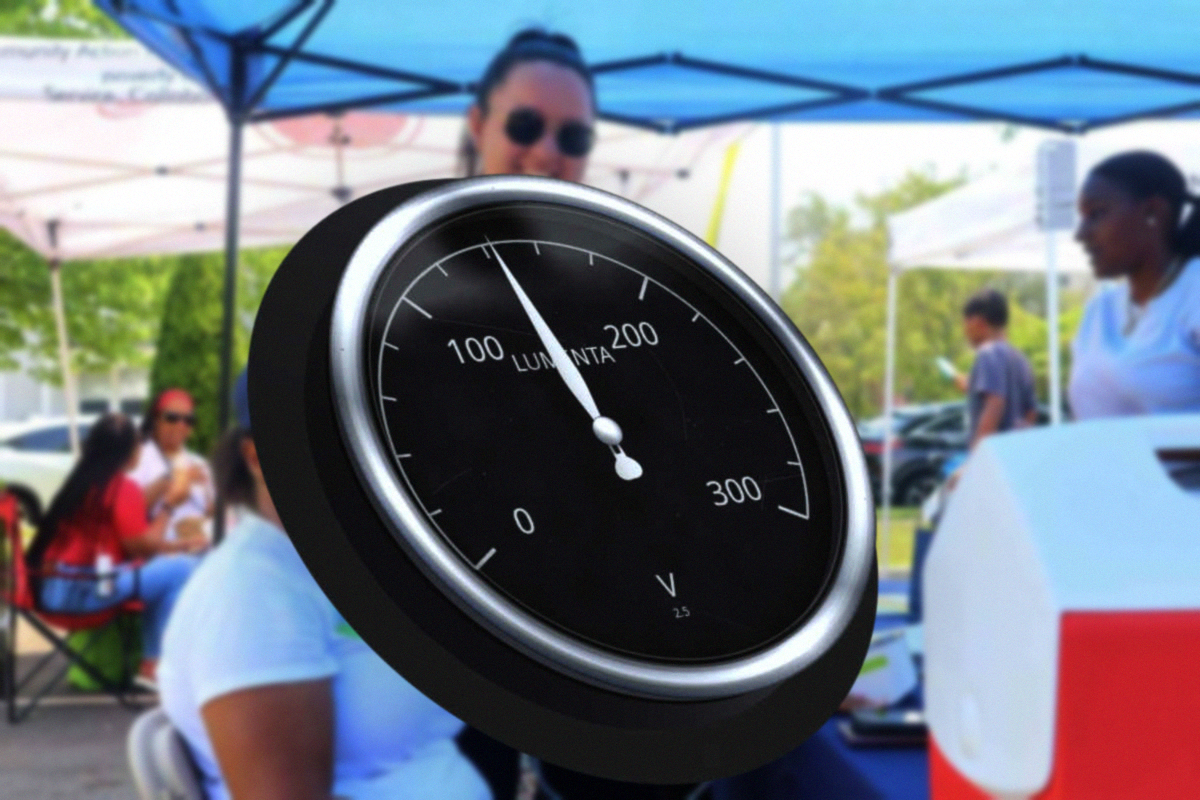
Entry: 140 V
